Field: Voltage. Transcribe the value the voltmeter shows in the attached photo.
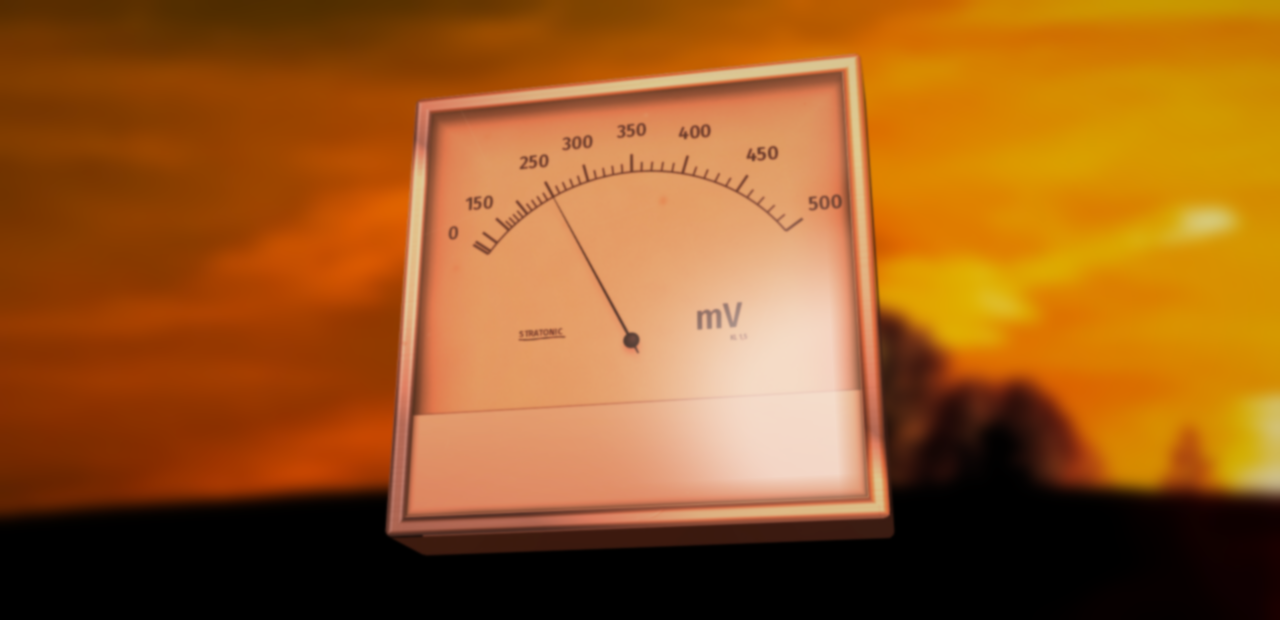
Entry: 250 mV
